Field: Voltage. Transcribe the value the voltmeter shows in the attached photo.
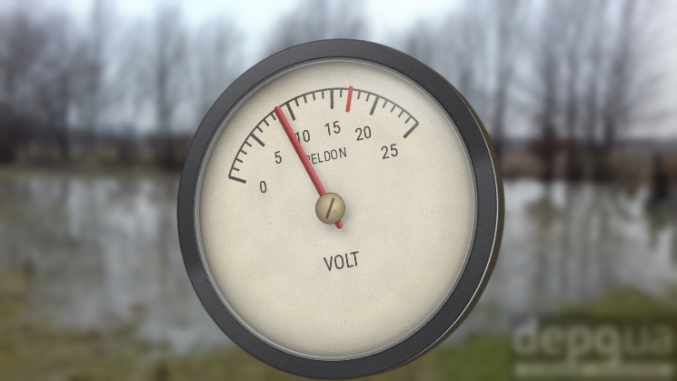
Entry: 9 V
